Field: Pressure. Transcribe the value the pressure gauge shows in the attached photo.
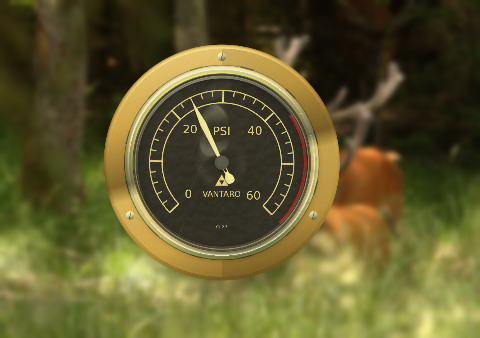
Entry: 24 psi
